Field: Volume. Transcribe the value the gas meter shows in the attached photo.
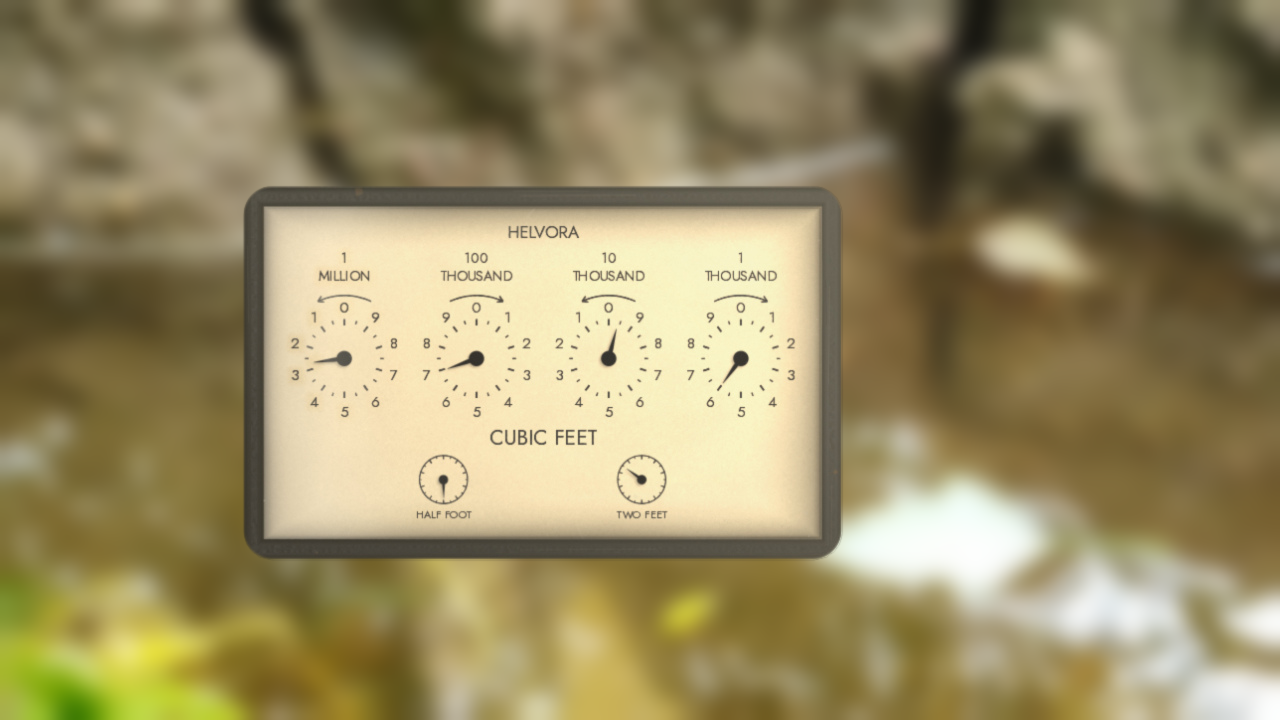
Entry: 269600 ft³
